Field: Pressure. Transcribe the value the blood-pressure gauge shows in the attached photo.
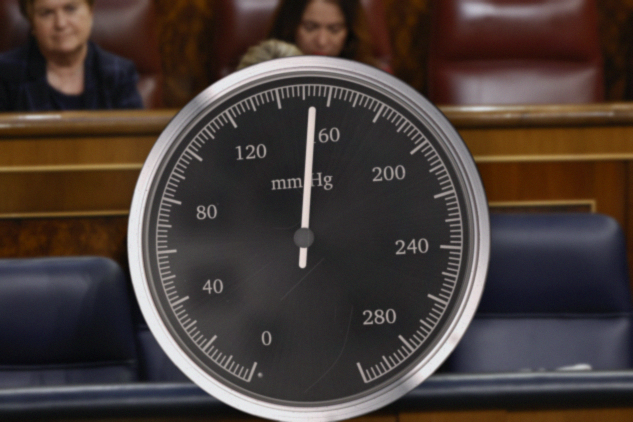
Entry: 154 mmHg
